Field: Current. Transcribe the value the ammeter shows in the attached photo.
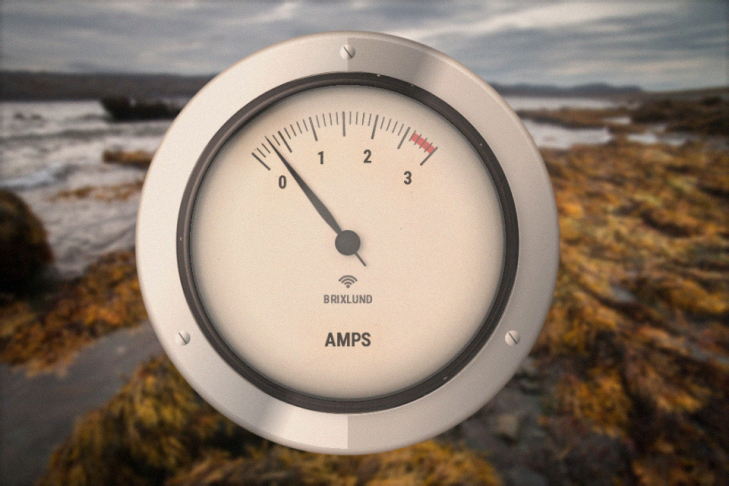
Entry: 0.3 A
